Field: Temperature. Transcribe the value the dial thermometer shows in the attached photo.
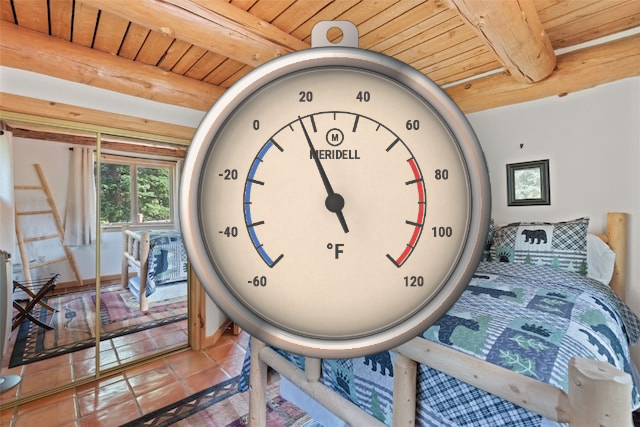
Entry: 15 °F
